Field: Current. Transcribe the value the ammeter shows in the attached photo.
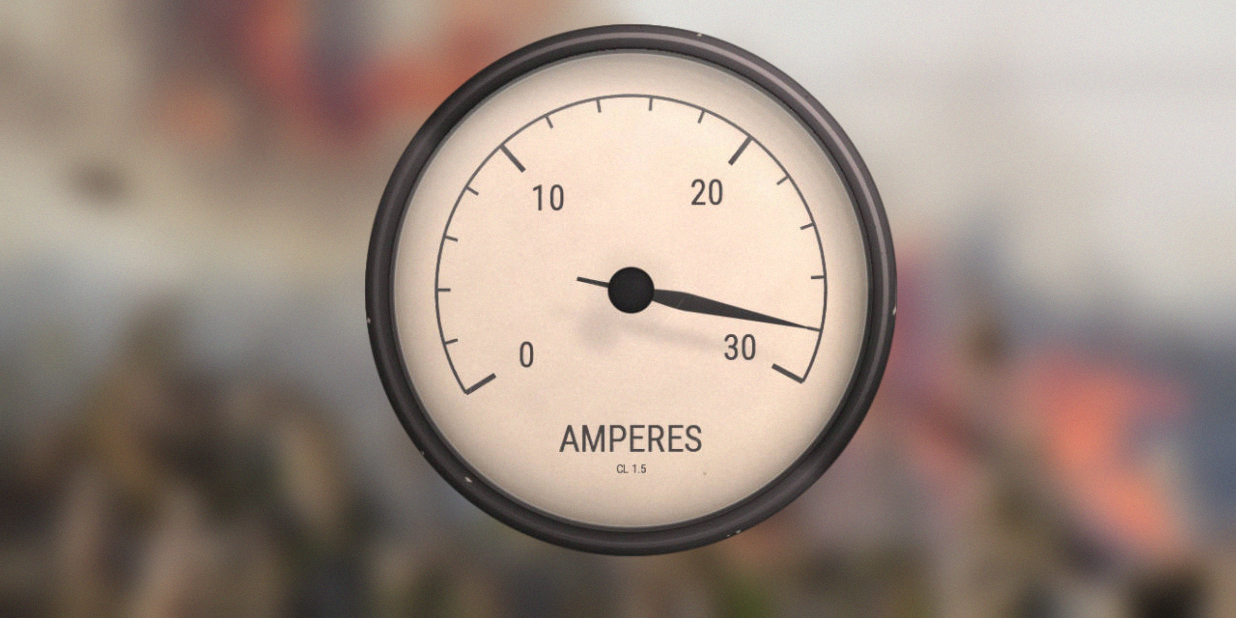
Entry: 28 A
